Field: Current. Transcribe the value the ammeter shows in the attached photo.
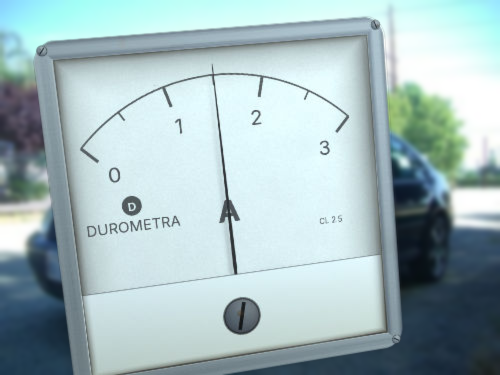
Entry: 1.5 A
